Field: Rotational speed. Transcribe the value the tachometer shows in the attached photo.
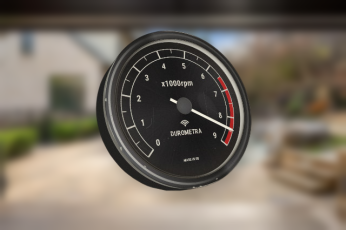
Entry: 8500 rpm
